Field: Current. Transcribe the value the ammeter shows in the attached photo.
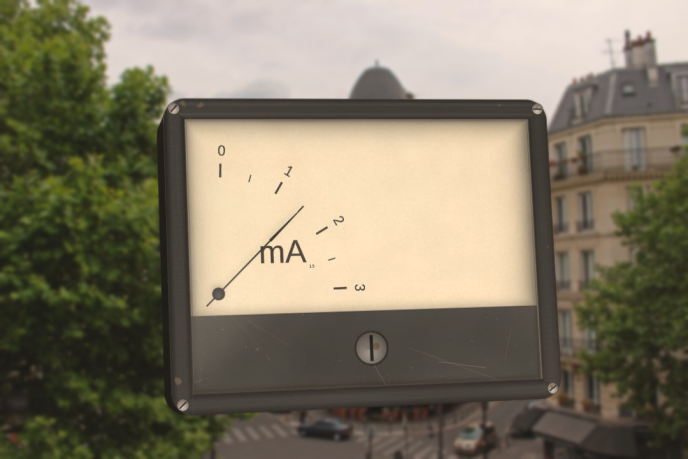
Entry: 1.5 mA
